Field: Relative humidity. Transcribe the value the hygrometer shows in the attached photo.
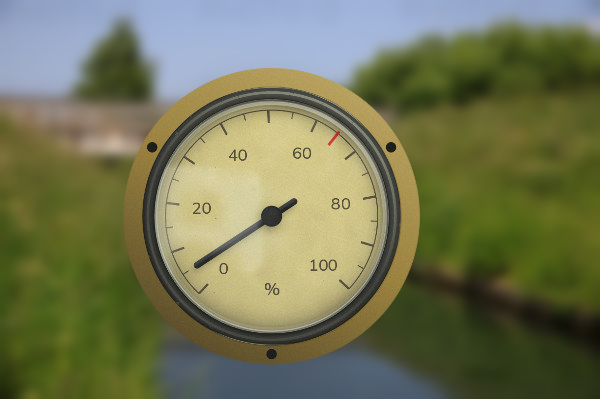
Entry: 5 %
